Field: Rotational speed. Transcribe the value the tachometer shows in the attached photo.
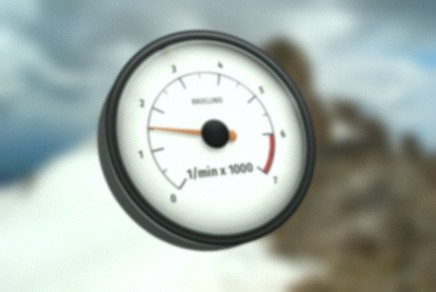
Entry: 1500 rpm
